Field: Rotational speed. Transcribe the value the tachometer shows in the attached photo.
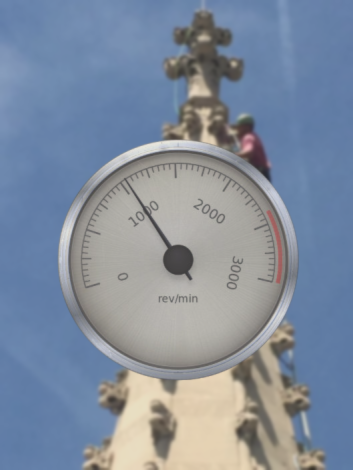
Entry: 1050 rpm
